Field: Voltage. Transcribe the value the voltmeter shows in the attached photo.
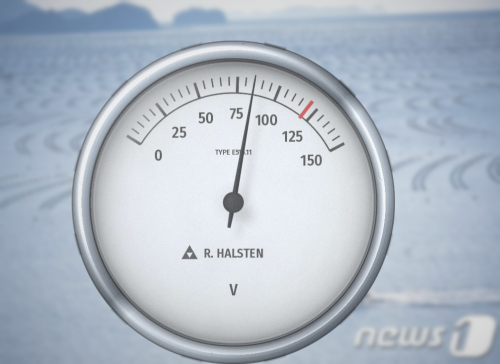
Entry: 85 V
